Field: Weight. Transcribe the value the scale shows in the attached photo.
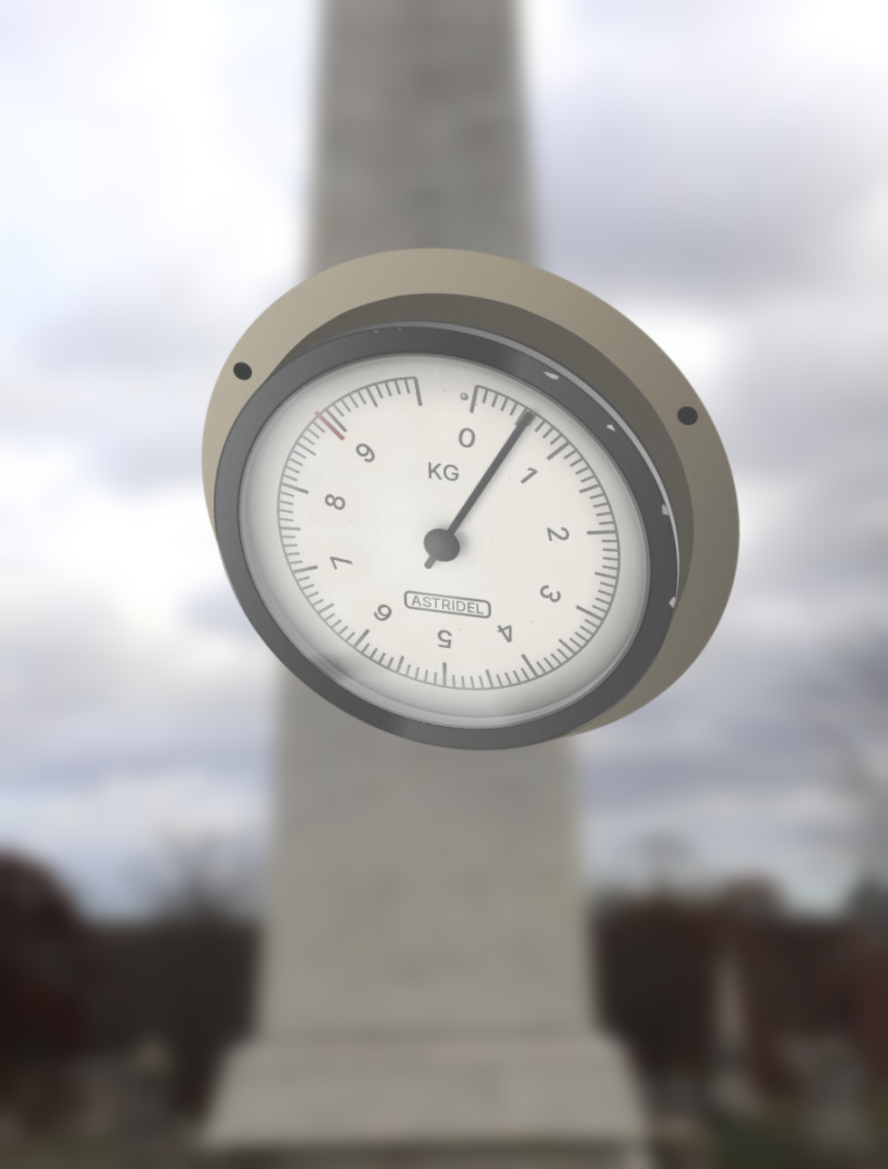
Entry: 0.55 kg
